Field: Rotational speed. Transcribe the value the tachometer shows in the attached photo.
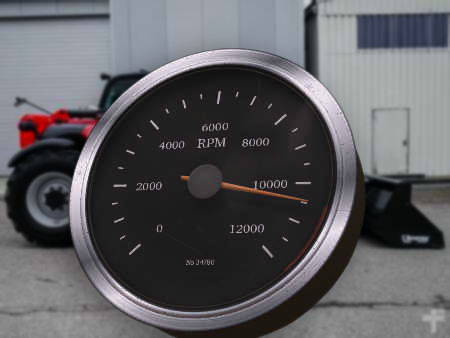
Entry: 10500 rpm
